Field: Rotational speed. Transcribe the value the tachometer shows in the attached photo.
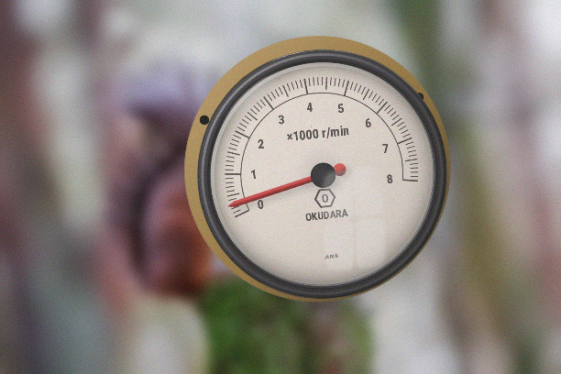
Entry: 300 rpm
